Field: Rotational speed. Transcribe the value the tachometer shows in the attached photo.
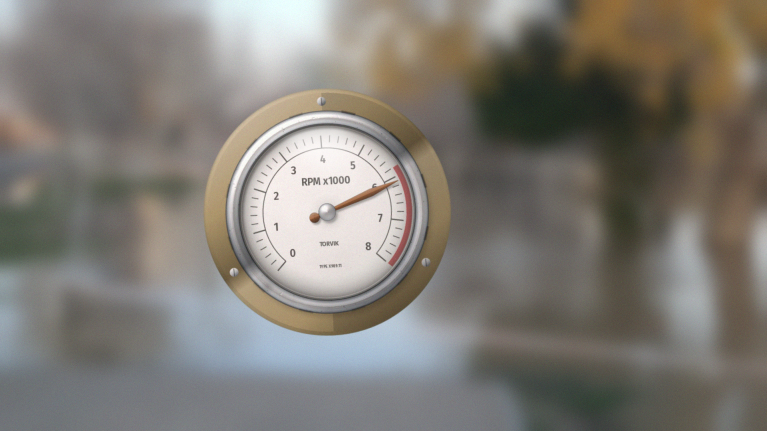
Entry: 6100 rpm
